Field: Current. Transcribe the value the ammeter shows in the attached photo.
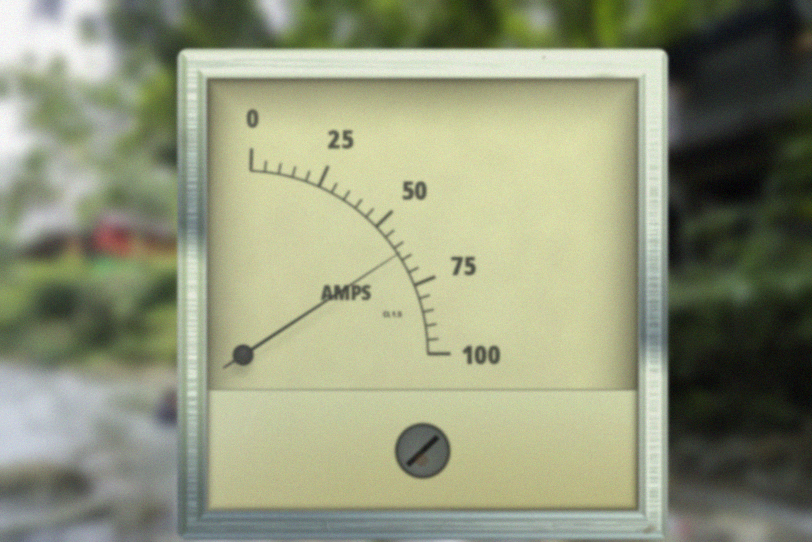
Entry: 62.5 A
